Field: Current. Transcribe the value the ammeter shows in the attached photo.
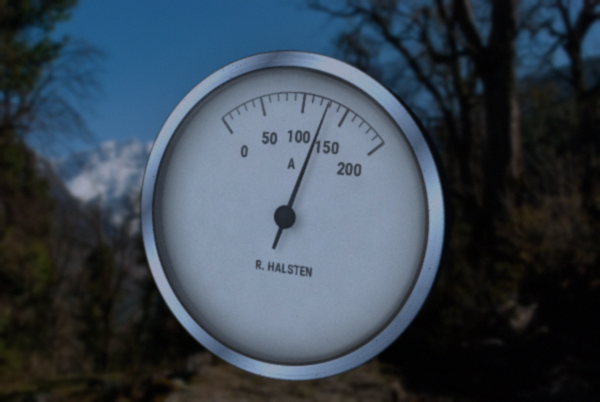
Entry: 130 A
